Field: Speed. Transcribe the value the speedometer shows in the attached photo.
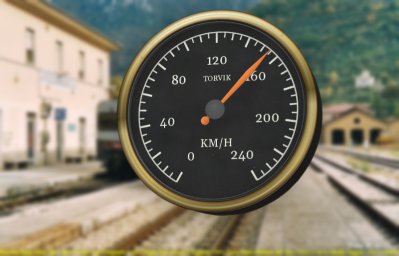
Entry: 155 km/h
